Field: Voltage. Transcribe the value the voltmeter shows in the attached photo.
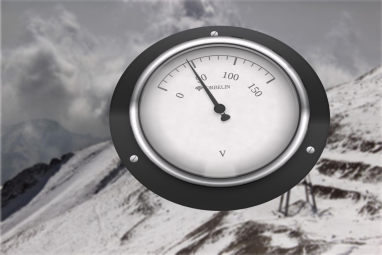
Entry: 45 V
